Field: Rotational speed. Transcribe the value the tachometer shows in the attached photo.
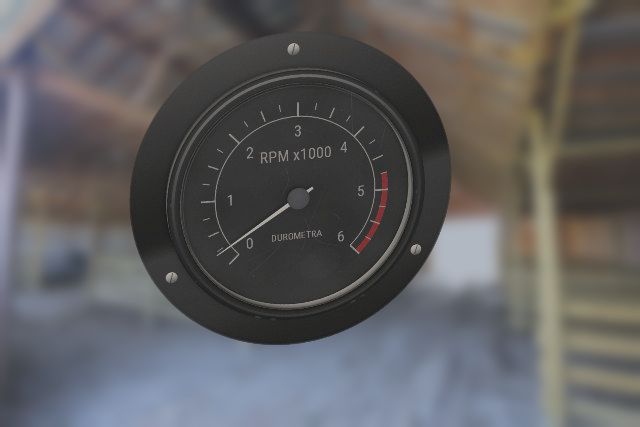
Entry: 250 rpm
